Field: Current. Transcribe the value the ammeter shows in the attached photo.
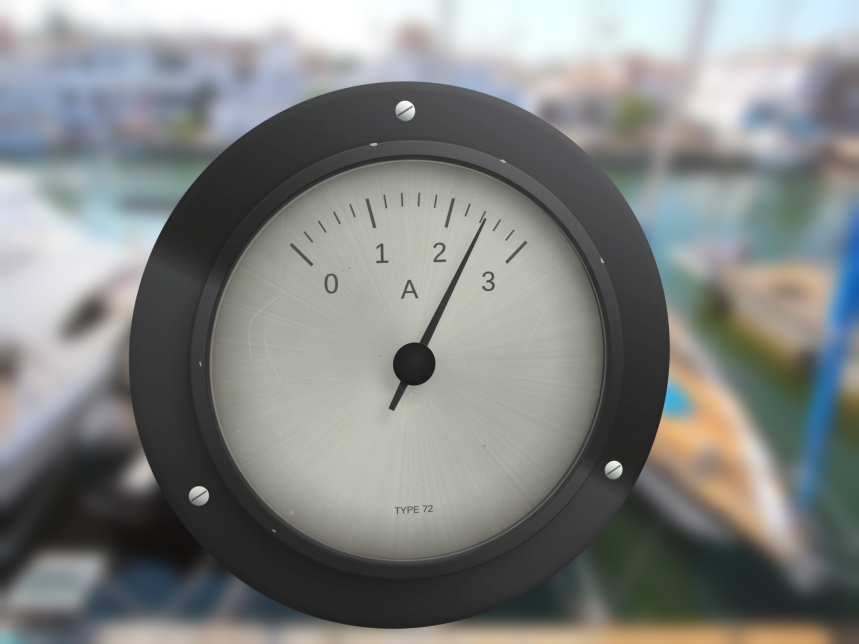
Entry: 2.4 A
